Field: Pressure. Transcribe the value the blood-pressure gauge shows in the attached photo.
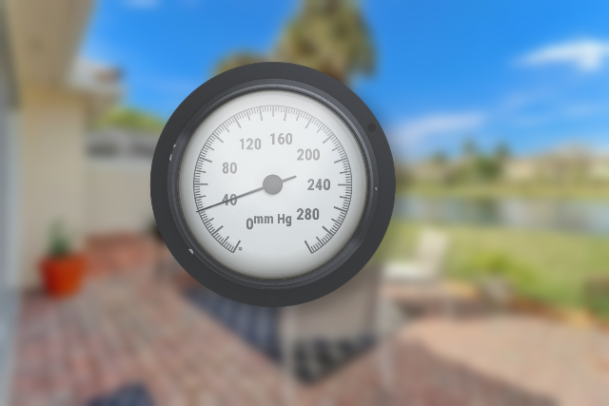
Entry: 40 mmHg
